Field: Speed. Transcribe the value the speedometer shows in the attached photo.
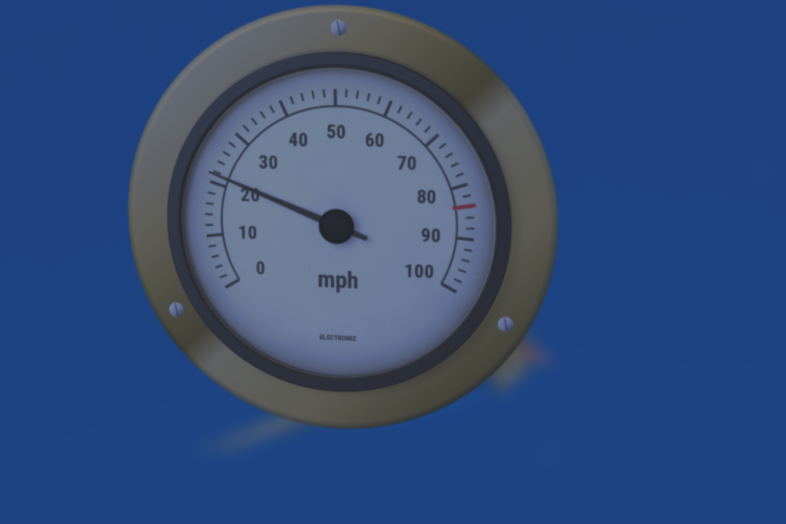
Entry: 22 mph
